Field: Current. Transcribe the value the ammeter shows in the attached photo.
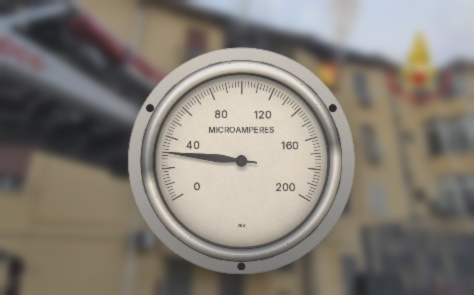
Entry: 30 µA
